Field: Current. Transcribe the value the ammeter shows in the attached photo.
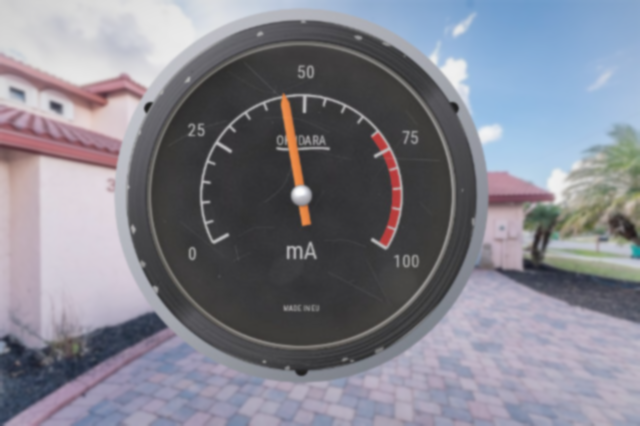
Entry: 45 mA
